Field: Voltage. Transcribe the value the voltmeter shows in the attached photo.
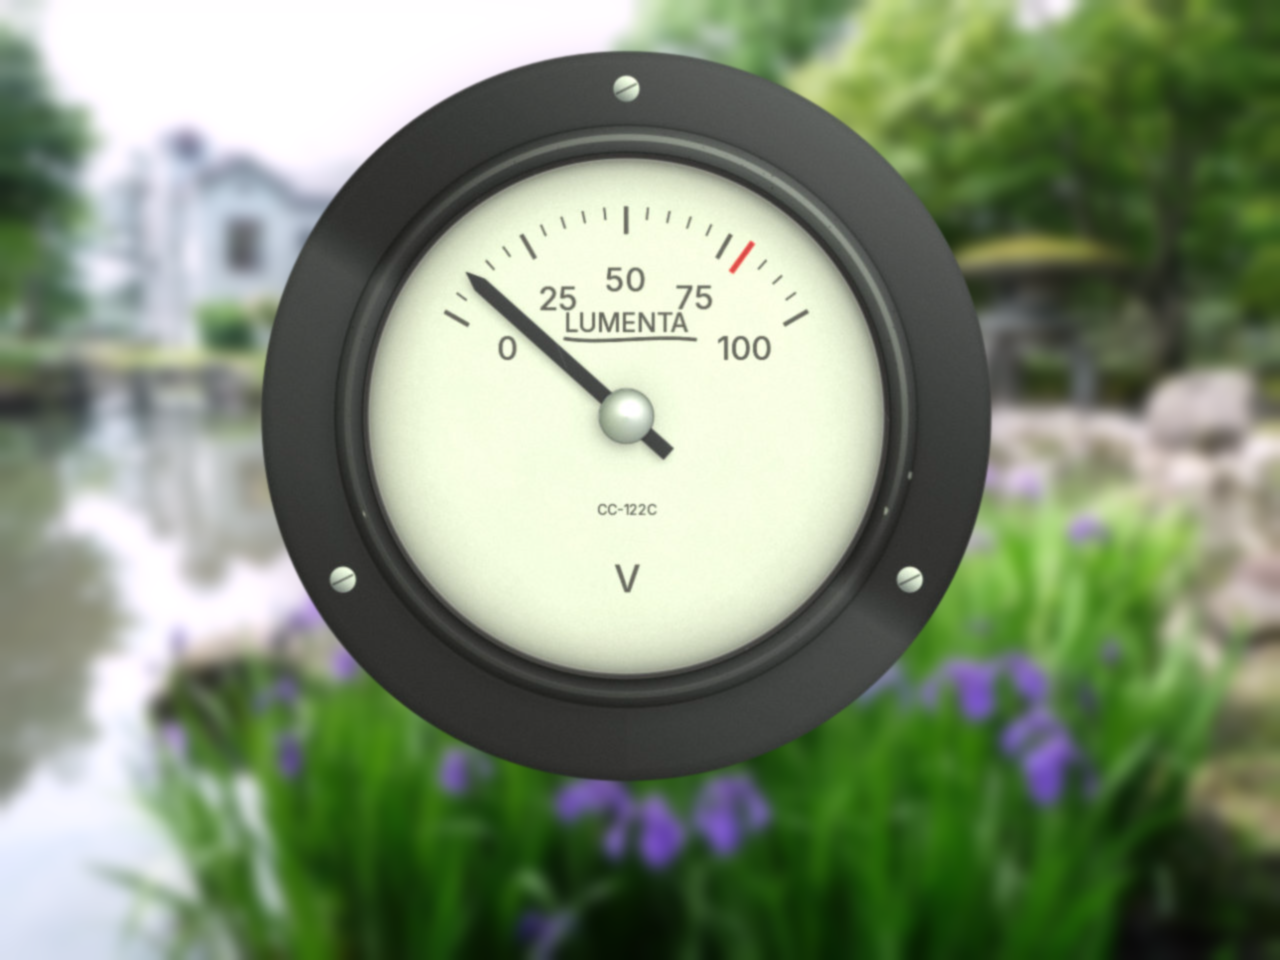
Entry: 10 V
